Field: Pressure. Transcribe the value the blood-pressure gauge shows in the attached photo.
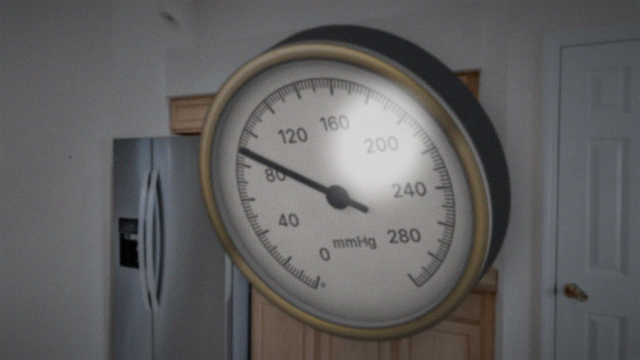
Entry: 90 mmHg
